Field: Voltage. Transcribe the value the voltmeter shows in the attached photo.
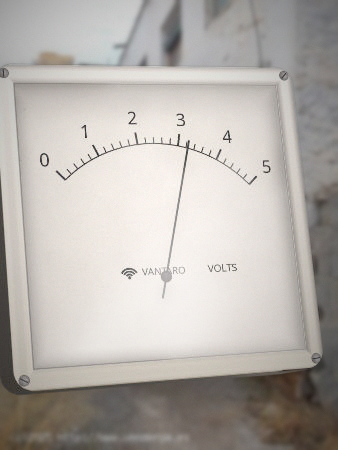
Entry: 3.2 V
